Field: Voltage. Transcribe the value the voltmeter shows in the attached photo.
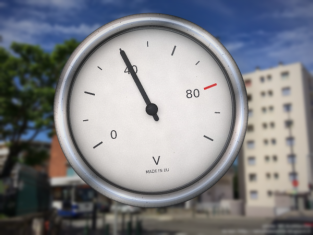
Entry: 40 V
